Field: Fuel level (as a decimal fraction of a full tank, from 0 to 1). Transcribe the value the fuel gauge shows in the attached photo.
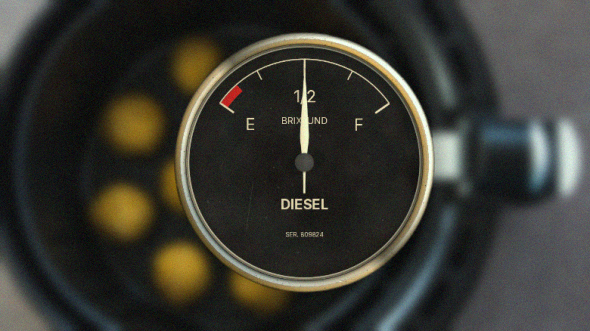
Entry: 0.5
